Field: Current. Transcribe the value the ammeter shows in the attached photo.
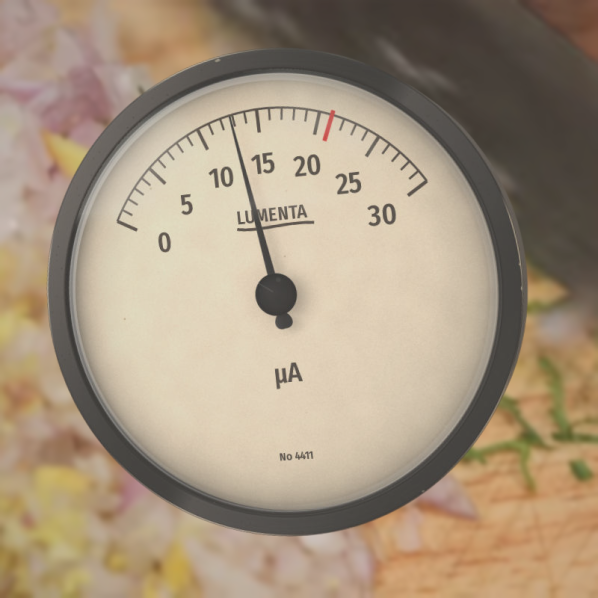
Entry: 13 µA
